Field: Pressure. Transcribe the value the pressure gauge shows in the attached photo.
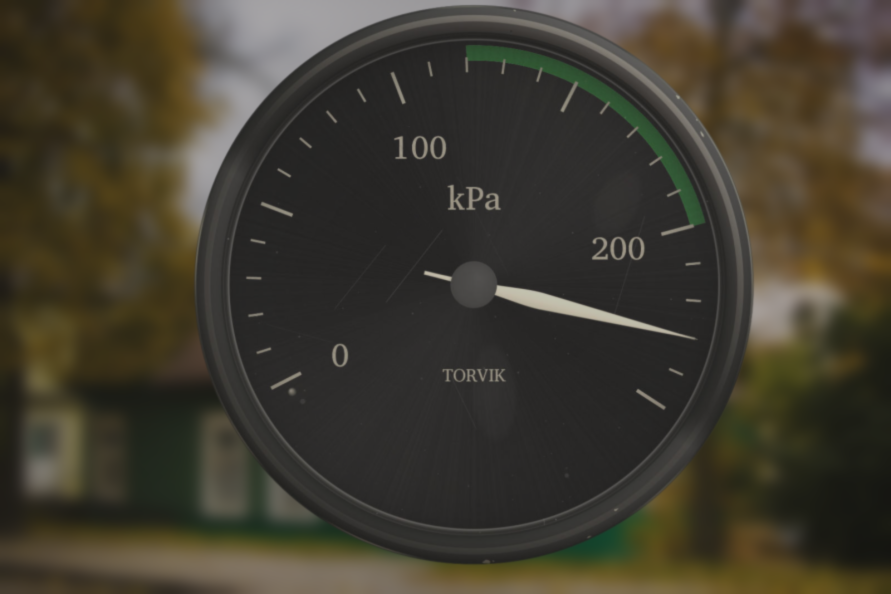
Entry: 230 kPa
